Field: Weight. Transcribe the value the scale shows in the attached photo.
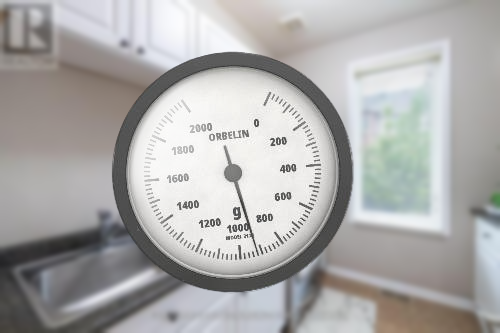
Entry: 920 g
